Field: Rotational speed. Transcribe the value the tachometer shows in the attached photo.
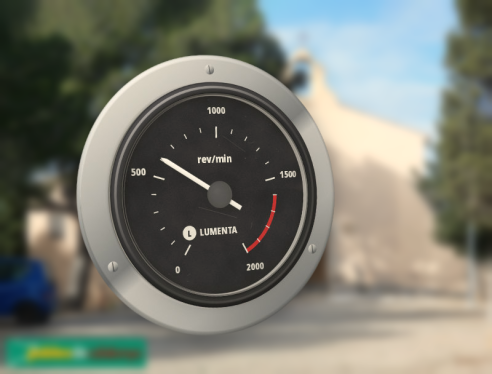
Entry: 600 rpm
